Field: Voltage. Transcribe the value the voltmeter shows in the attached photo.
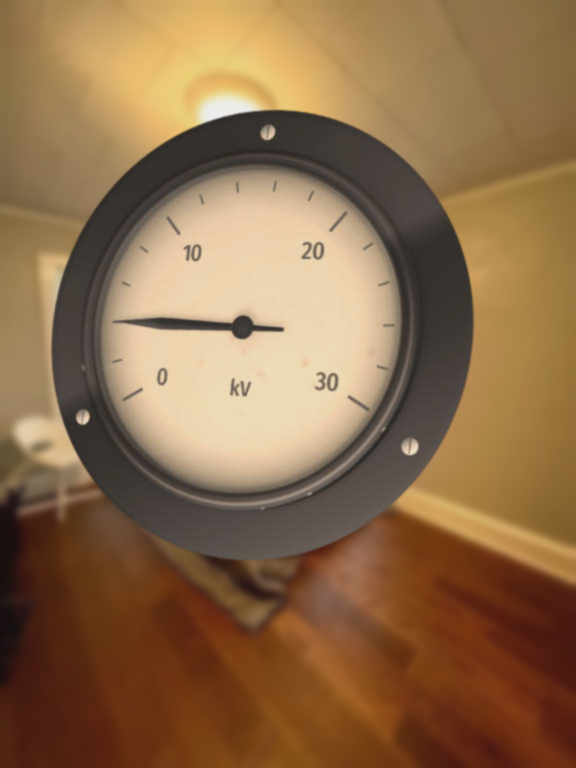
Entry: 4 kV
